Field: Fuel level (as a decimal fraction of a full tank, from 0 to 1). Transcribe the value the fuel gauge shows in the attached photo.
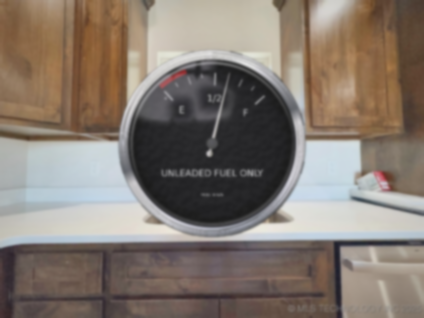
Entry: 0.625
